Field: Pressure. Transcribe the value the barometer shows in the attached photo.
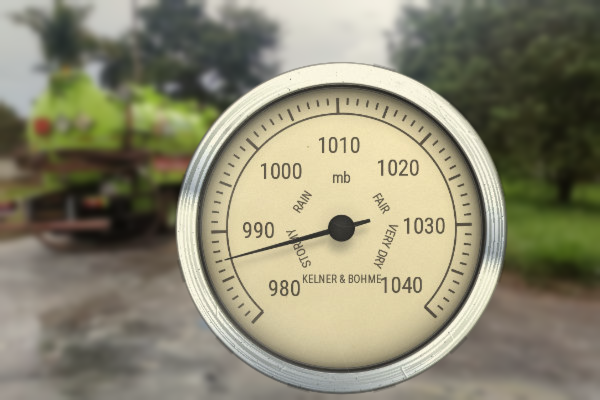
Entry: 987 mbar
